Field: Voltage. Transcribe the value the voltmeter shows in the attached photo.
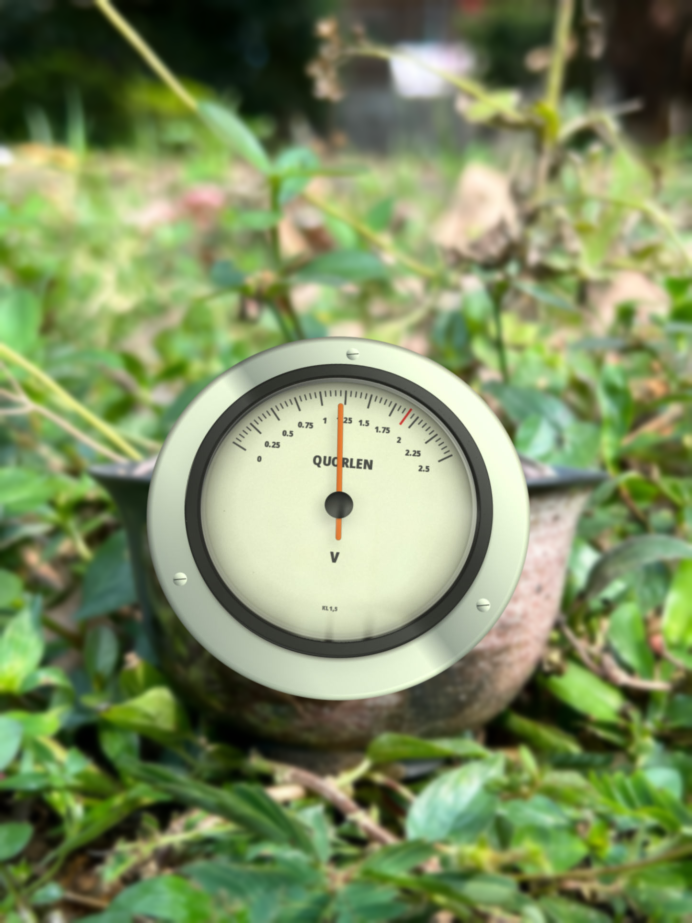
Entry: 1.2 V
